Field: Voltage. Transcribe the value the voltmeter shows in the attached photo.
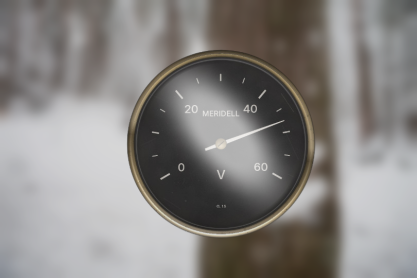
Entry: 47.5 V
